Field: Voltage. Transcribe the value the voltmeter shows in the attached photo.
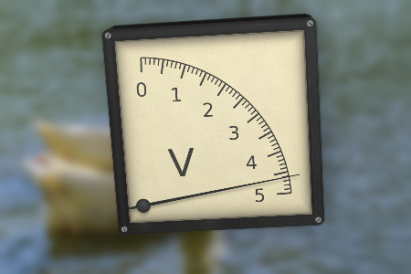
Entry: 4.6 V
